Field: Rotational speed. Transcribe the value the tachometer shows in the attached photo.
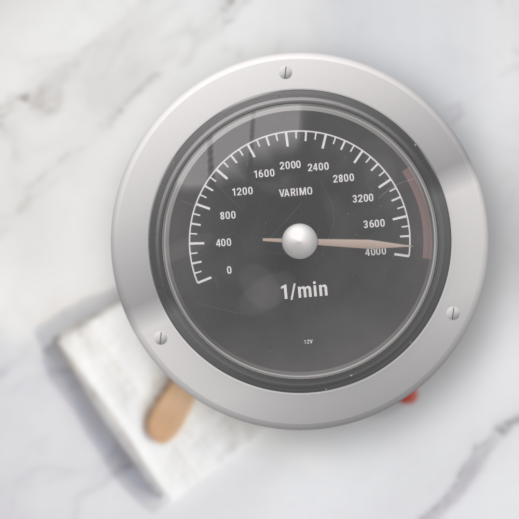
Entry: 3900 rpm
